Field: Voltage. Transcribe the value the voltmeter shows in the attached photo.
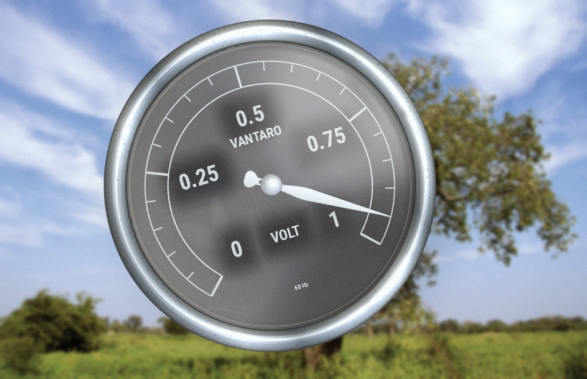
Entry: 0.95 V
